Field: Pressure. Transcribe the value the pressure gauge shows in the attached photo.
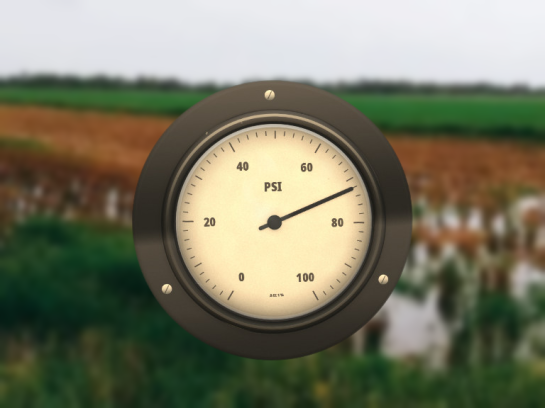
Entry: 72 psi
